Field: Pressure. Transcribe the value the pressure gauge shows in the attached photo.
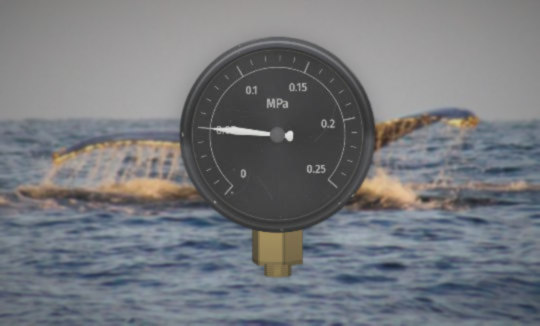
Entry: 0.05 MPa
